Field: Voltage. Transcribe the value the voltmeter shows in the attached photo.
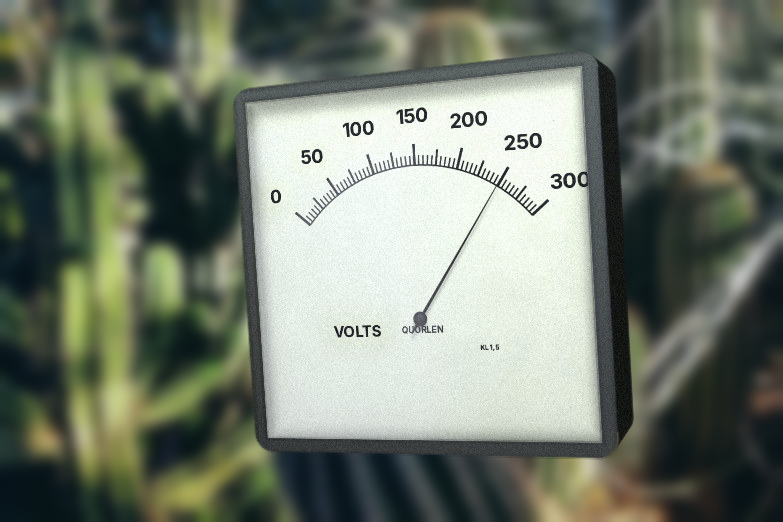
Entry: 250 V
